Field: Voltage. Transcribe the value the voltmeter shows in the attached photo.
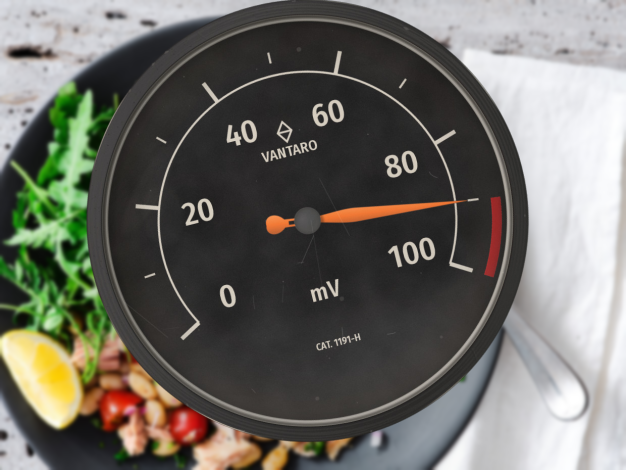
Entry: 90 mV
